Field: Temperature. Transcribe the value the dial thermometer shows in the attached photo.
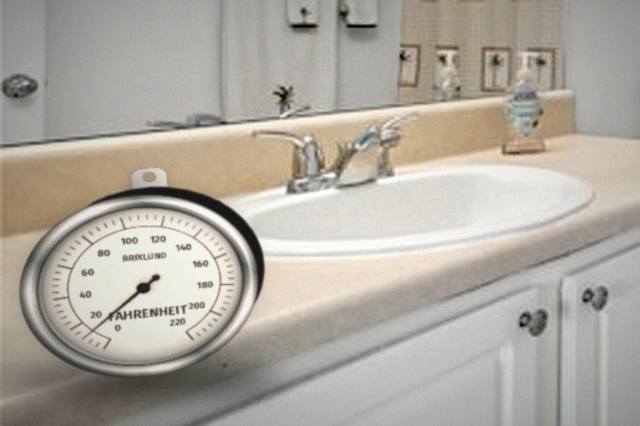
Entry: 12 °F
